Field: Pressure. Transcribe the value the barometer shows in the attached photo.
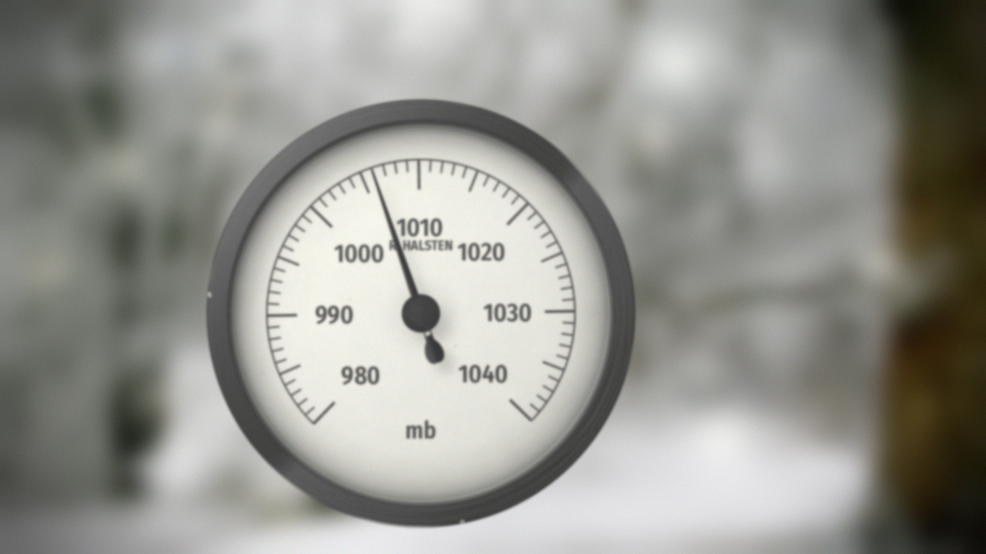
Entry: 1006 mbar
